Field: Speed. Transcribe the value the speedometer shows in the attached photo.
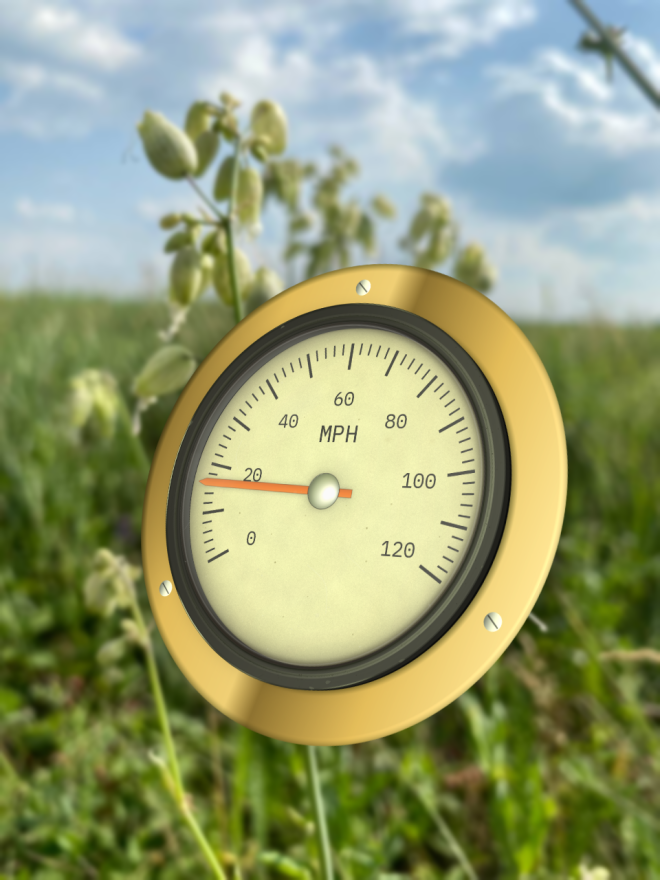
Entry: 16 mph
